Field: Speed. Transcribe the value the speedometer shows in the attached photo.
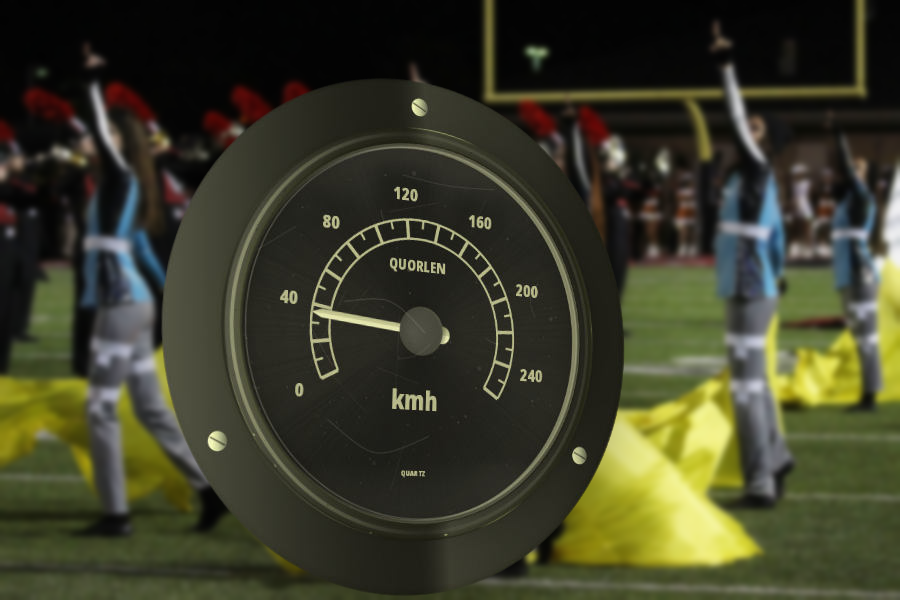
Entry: 35 km/h
